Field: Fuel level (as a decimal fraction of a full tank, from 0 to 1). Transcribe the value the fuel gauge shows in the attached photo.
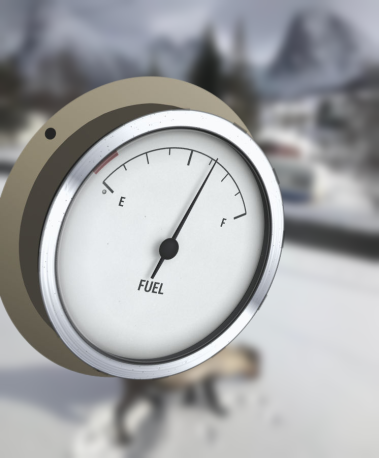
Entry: 0.625
